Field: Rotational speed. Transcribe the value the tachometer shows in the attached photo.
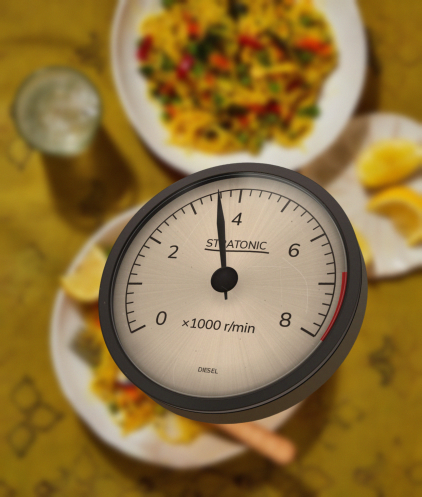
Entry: 3600 rpm
